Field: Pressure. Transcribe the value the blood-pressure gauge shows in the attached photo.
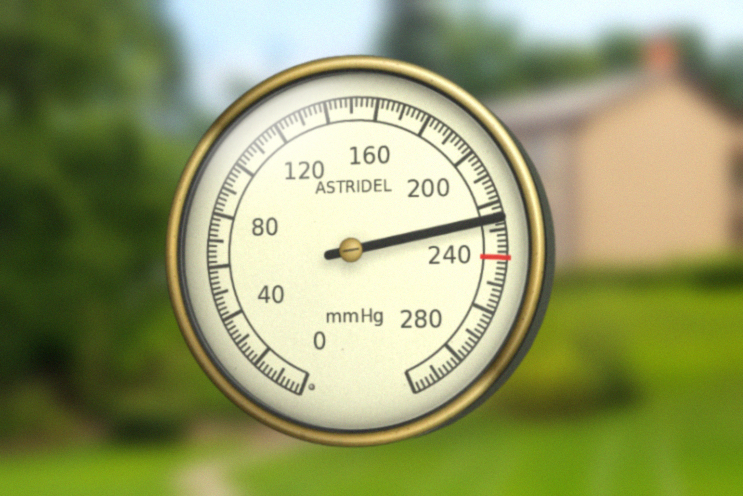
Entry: 226 mmHg
